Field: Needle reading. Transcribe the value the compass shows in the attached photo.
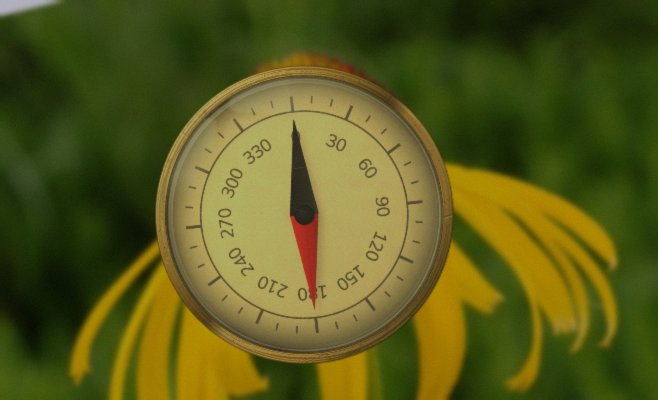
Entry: 180 °
